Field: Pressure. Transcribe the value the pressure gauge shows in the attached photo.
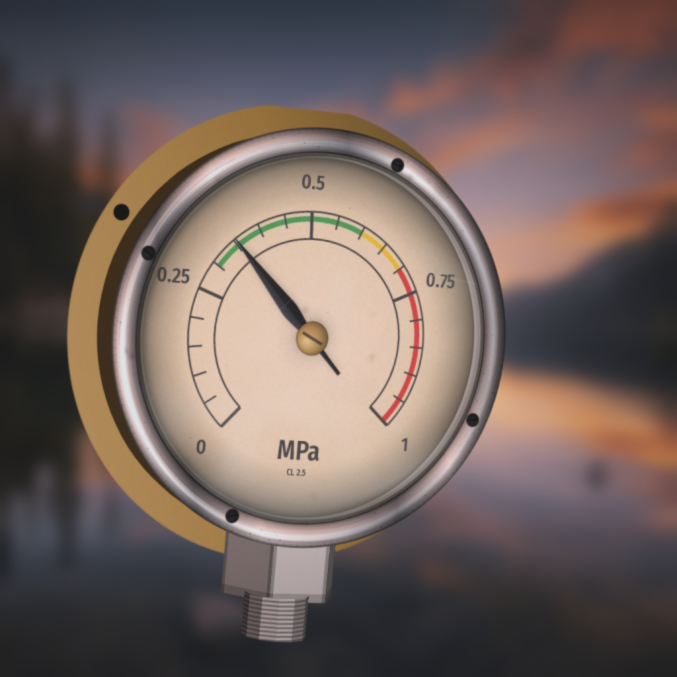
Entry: 0.35 MPa
